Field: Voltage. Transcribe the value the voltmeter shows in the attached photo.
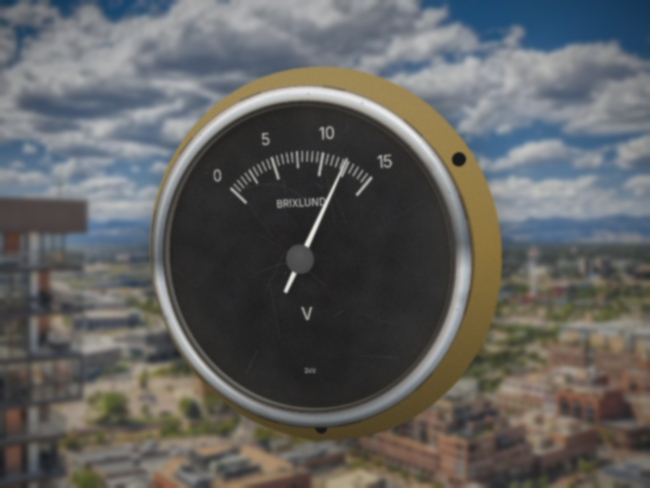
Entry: 12.5 V
